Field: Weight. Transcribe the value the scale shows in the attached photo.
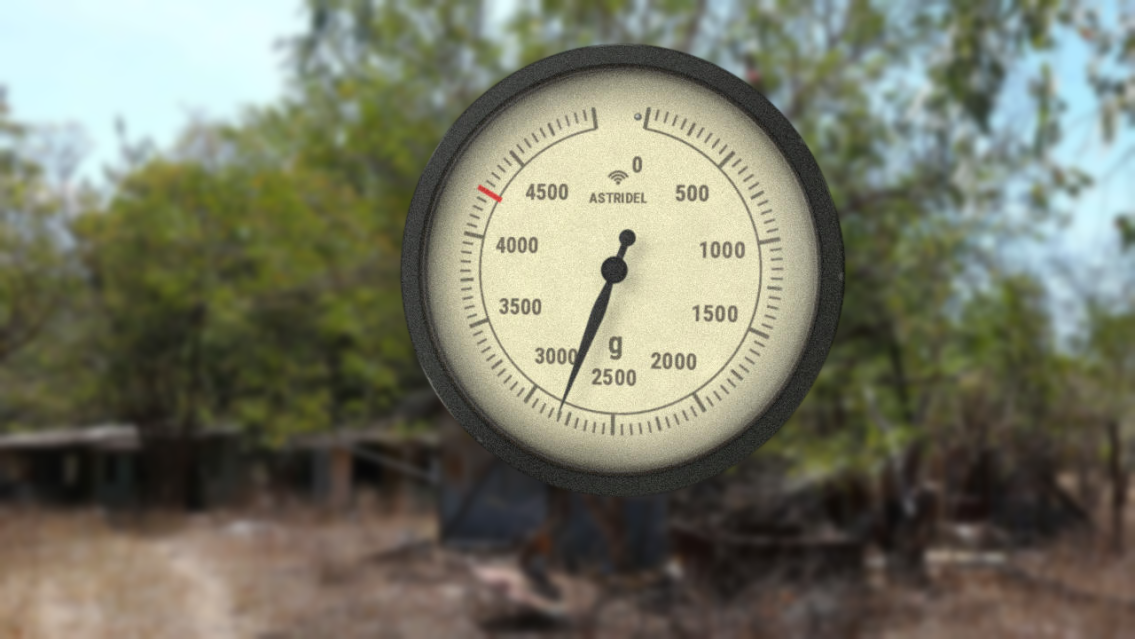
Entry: 2800 g
